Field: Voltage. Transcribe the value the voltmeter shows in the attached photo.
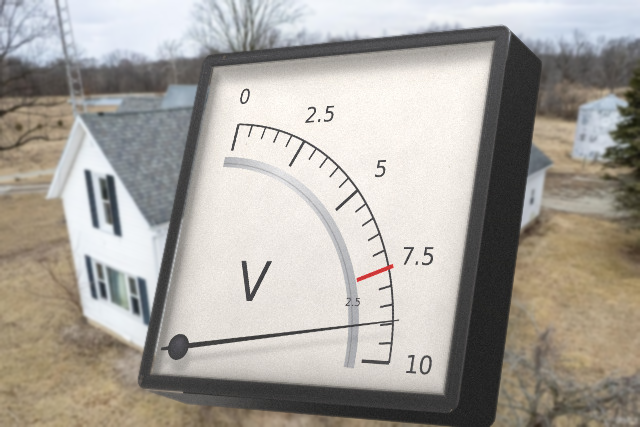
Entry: 9 V
